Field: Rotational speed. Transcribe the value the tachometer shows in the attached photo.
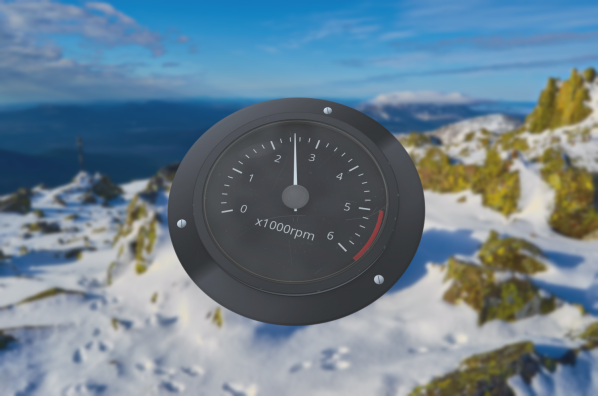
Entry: 2500 rpm
